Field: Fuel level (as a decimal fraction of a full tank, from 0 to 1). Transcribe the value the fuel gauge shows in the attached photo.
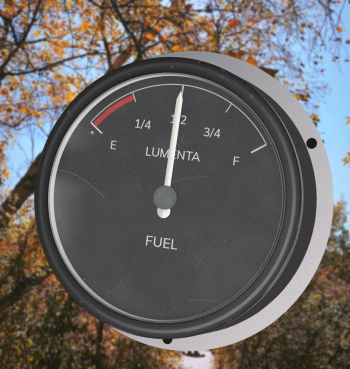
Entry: 0.5
